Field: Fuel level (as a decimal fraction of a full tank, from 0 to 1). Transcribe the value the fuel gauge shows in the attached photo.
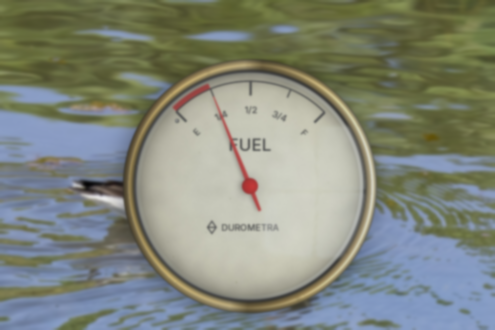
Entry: 0.25
